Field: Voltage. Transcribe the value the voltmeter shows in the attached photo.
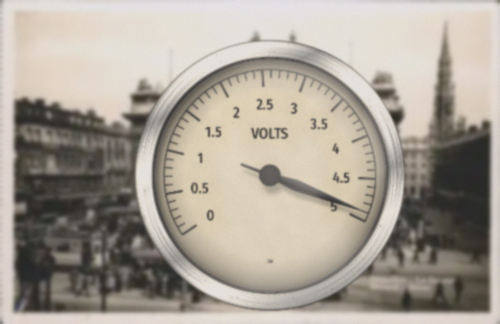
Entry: 4.9 V
